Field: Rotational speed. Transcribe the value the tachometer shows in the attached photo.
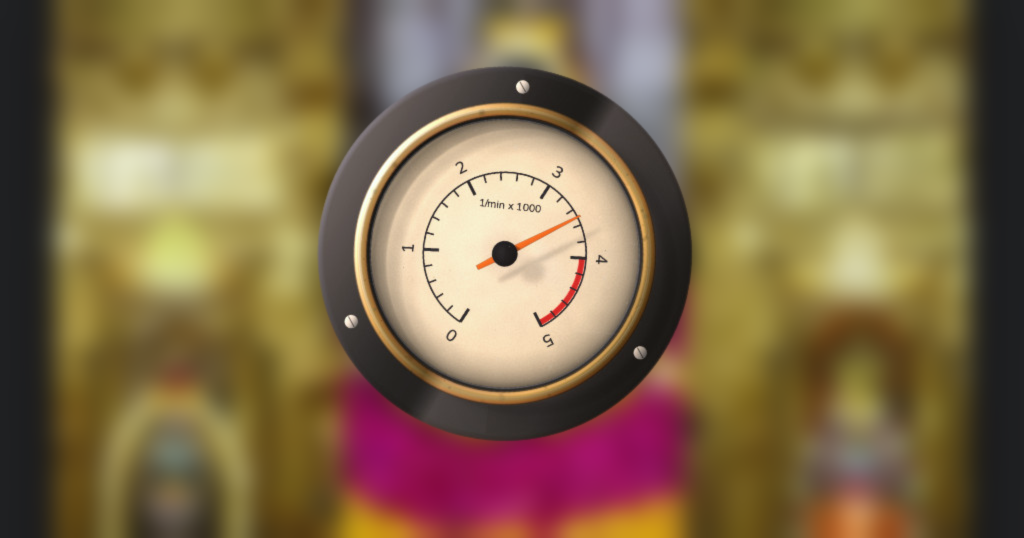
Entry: 3500 rpm
